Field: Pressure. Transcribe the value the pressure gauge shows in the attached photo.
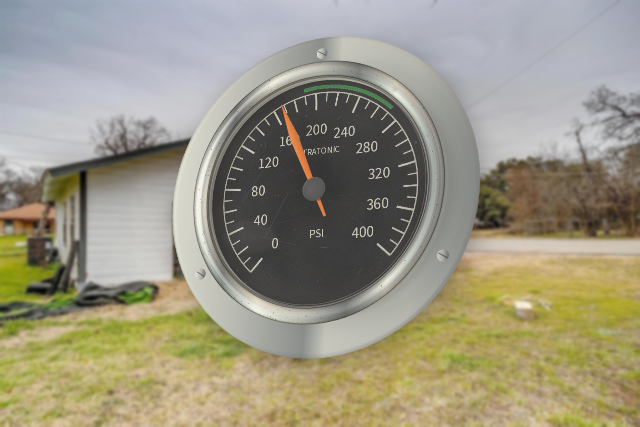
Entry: 170 psi
